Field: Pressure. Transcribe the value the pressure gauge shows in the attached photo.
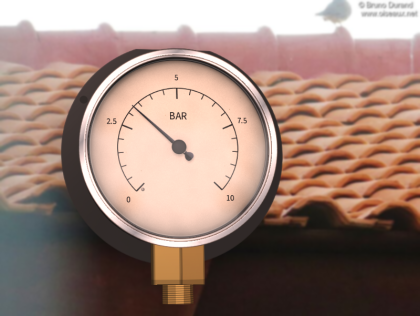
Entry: 3.25 bar
